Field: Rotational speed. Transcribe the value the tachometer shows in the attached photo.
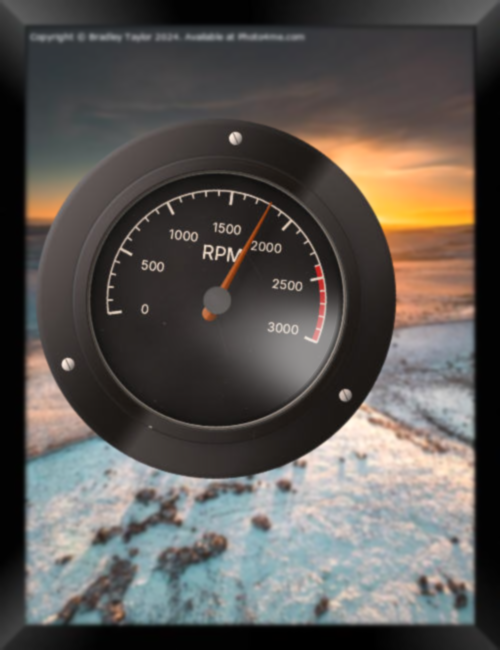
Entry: 1800 rpm
